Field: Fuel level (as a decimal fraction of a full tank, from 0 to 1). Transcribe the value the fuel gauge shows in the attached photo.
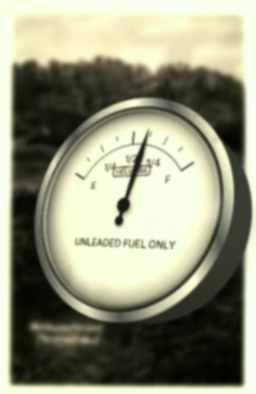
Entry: 0.625
